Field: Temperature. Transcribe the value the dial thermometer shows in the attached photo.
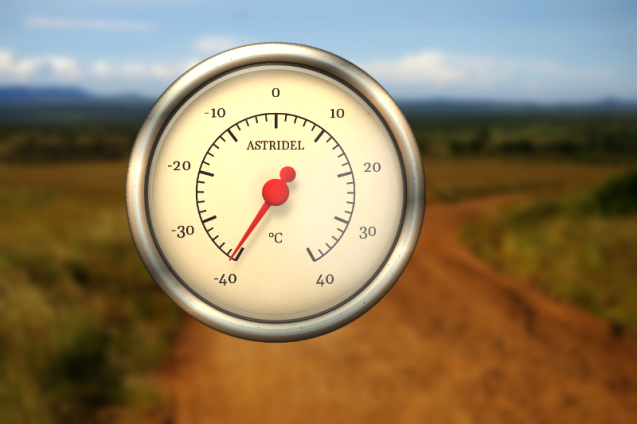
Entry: -39 °C
